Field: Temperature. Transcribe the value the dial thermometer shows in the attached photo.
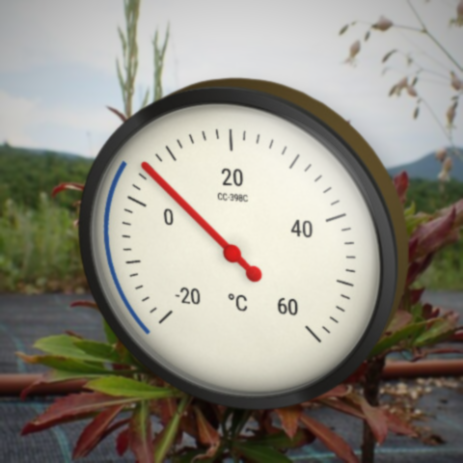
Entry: 6 °C
